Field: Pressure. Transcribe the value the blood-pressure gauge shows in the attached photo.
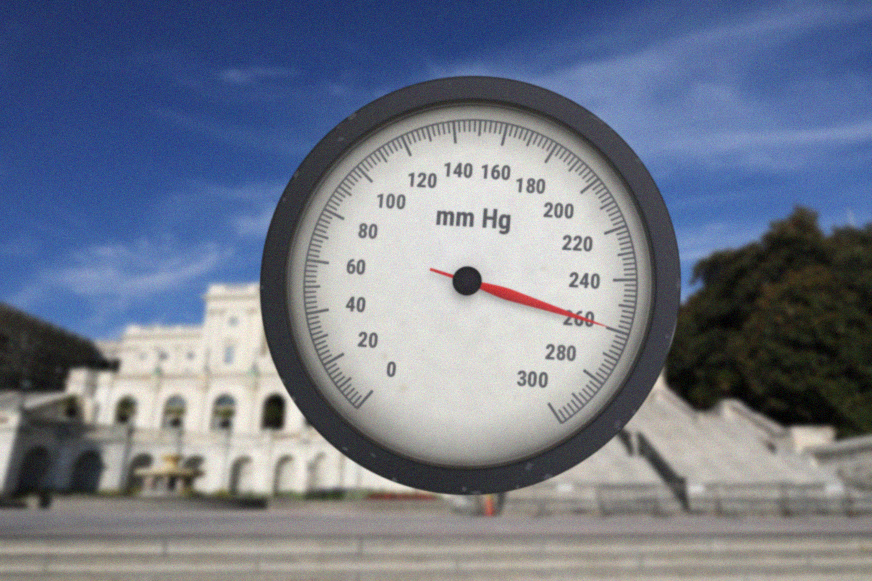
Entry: 260 mmHg
